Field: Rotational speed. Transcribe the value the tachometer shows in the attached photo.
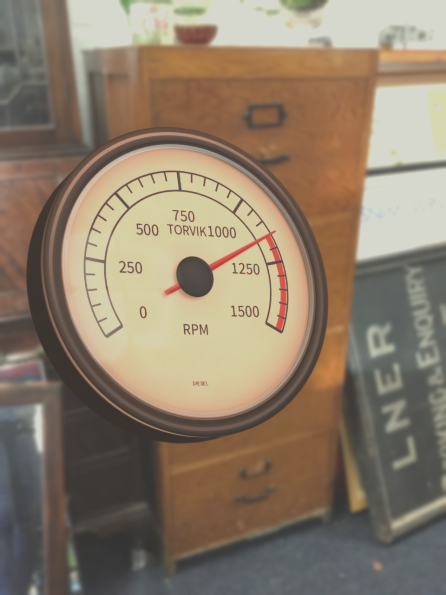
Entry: 1150 rpm
